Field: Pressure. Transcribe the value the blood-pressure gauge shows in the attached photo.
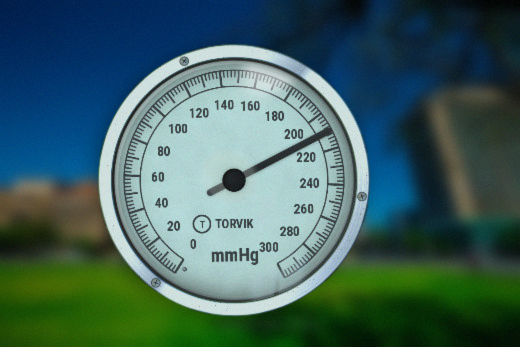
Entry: 210 mmHg
